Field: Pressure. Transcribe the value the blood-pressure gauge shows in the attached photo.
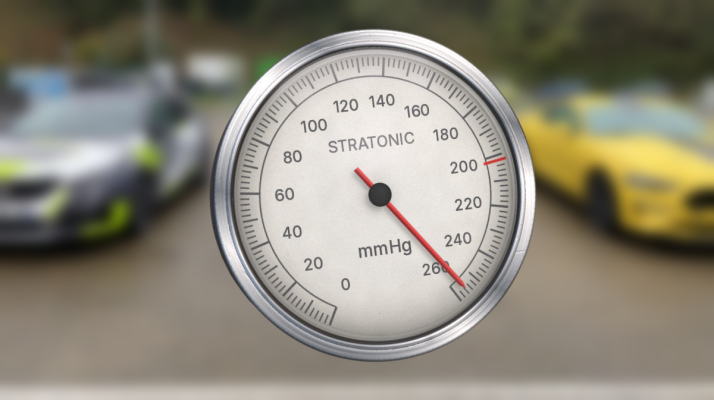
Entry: 256 mmHg
